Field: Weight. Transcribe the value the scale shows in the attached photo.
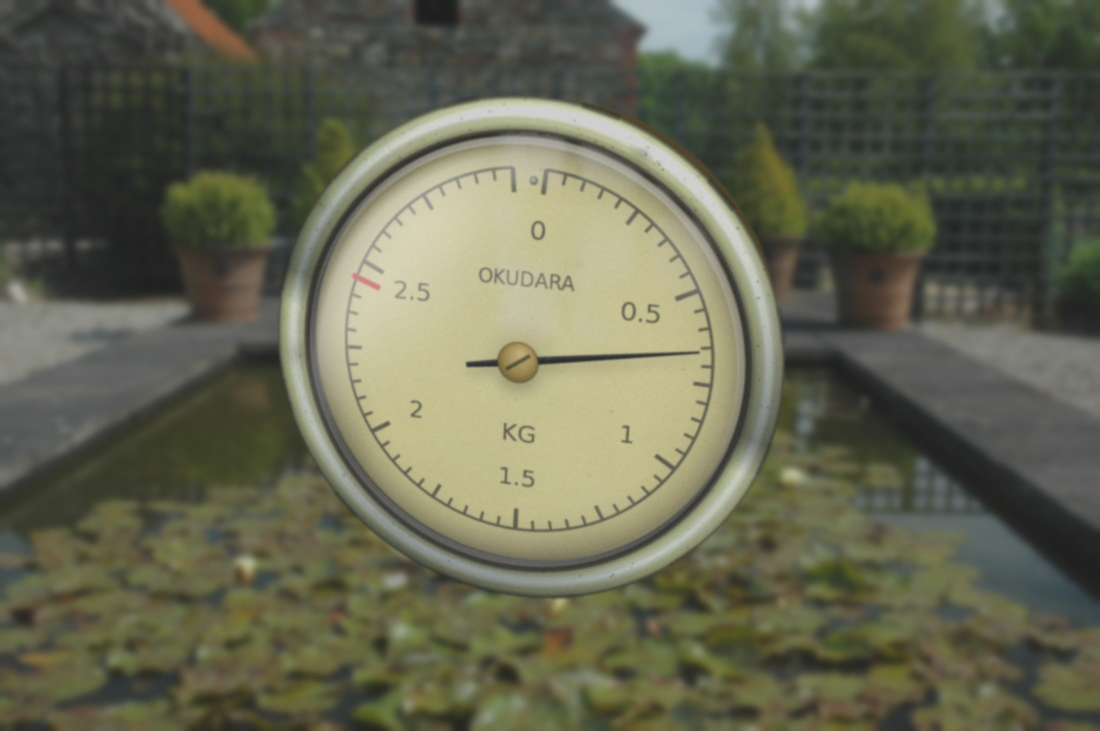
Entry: 0.65 kg
